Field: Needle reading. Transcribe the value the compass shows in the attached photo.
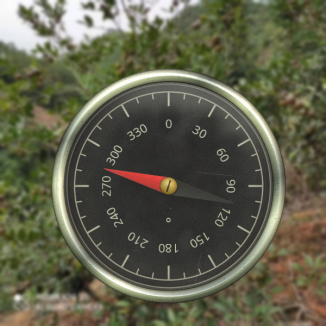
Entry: 285 °
